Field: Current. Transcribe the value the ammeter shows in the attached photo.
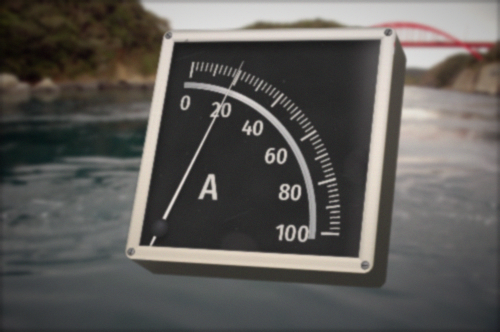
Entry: 20 A
